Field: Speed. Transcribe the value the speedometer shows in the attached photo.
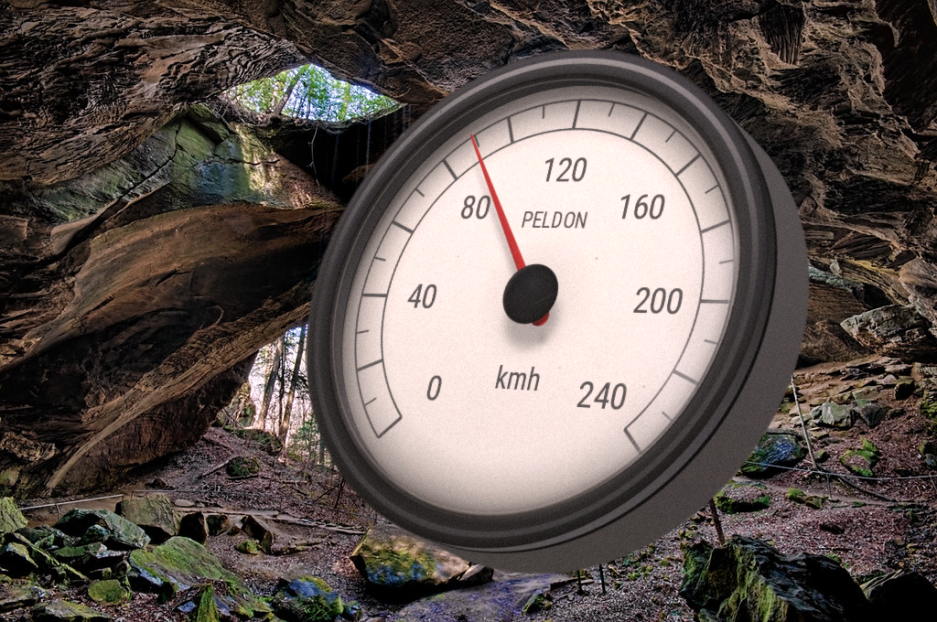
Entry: 90 km/h
